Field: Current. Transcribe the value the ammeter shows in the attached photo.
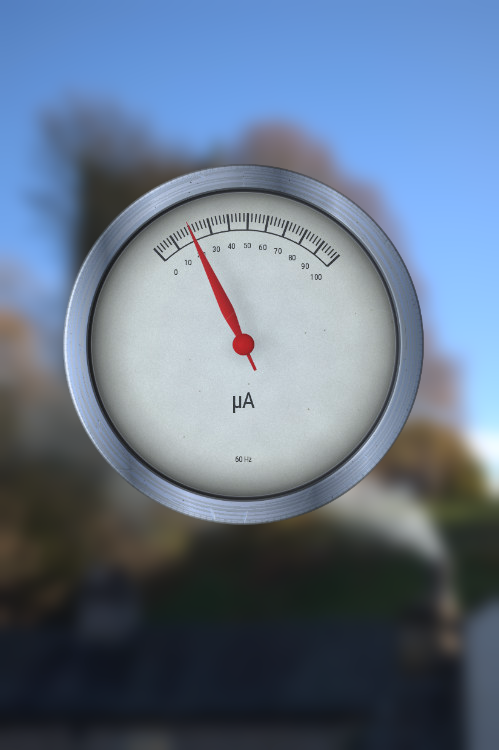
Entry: 20 µA
